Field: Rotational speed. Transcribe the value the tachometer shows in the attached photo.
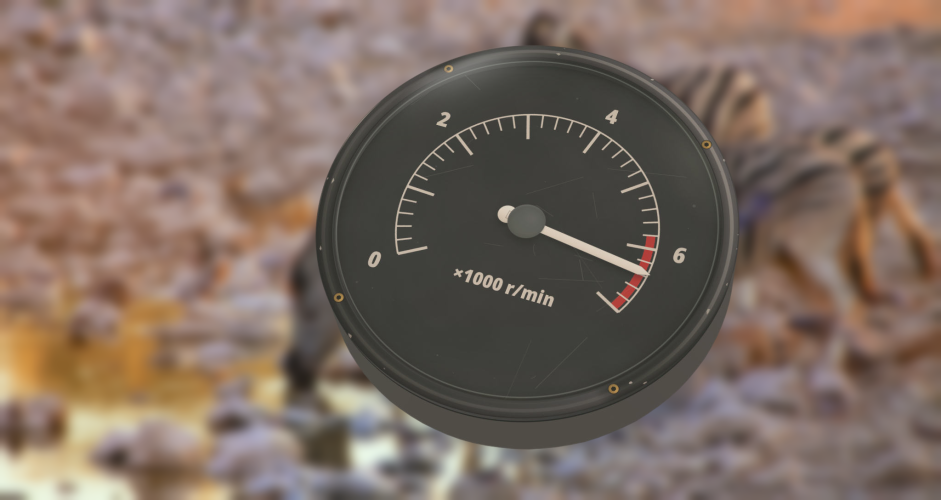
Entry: 6400 rpm
